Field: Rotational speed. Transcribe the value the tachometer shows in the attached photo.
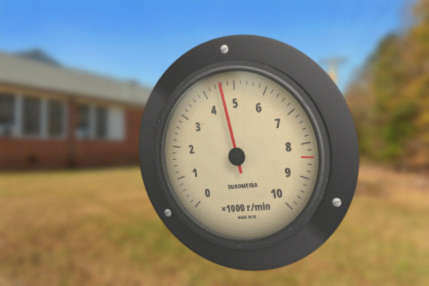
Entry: 4600 rpm
